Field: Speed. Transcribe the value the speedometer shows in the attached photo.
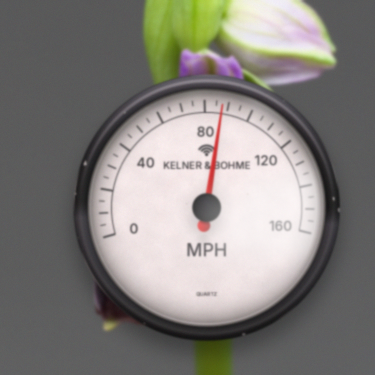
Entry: 87.5 mph
